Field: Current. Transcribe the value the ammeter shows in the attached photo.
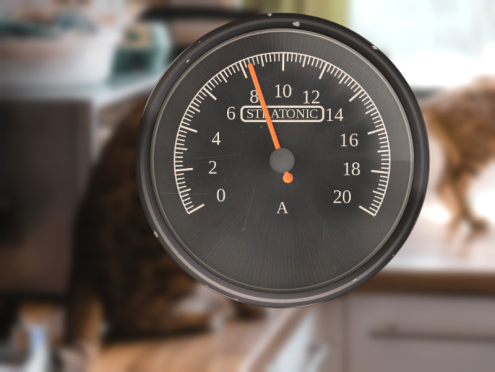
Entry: 8.4 A
